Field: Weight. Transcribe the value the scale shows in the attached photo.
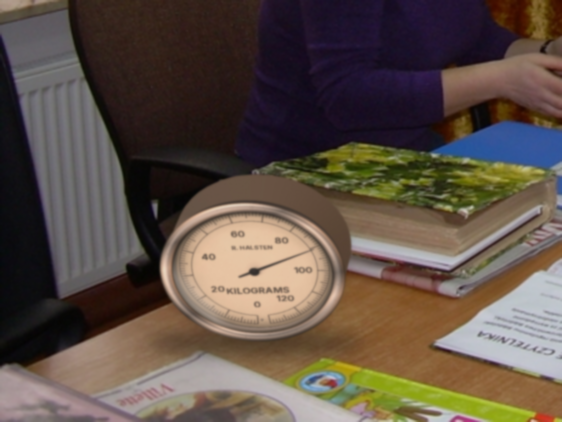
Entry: 90 kg
